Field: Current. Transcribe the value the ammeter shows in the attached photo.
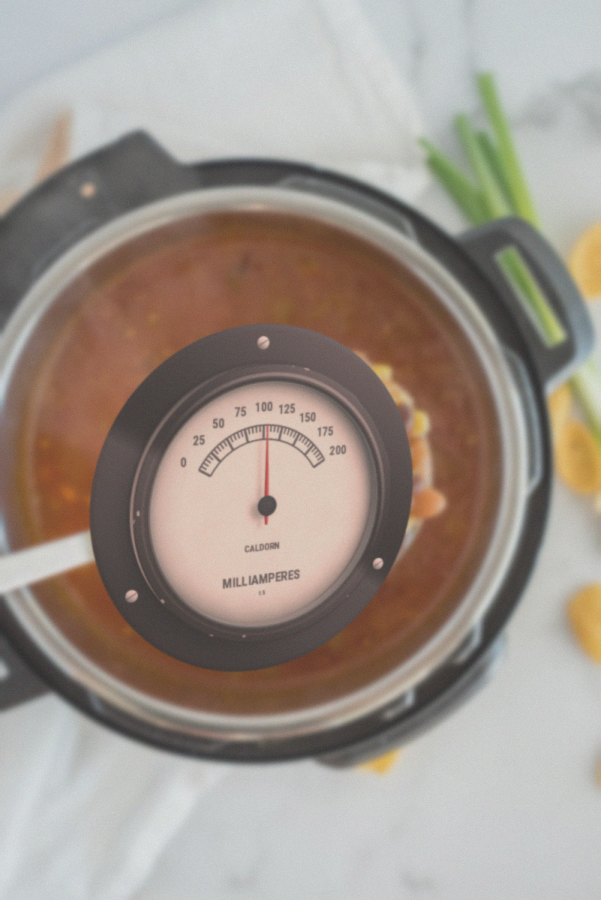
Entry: 100 mA
